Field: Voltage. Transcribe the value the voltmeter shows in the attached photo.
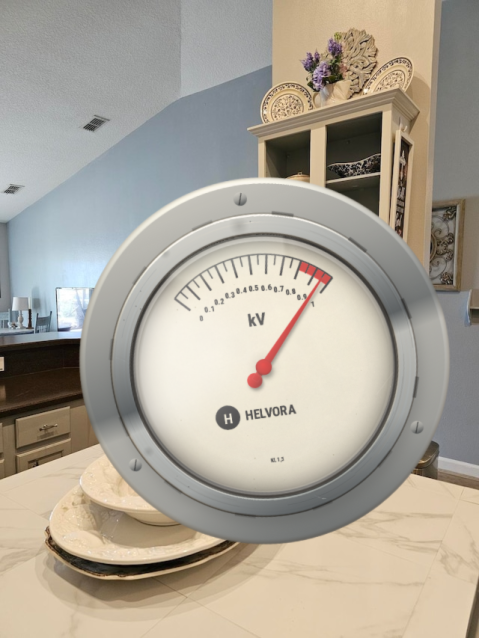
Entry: 0.95 kV
